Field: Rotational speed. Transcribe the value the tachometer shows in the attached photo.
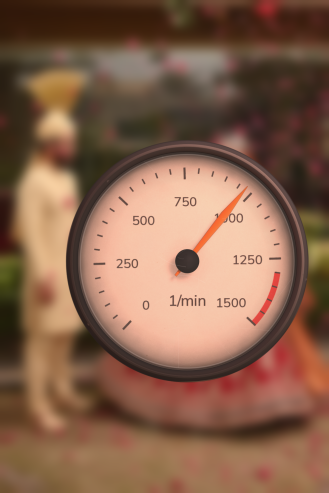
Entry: 975 rpm
